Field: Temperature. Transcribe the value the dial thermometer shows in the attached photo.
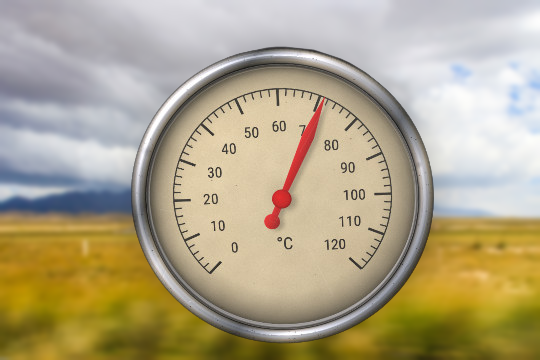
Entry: 71 °C
